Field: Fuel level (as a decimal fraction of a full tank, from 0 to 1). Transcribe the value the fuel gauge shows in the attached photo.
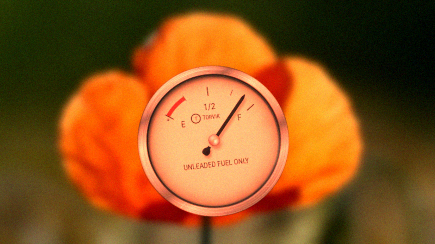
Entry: 0.875
